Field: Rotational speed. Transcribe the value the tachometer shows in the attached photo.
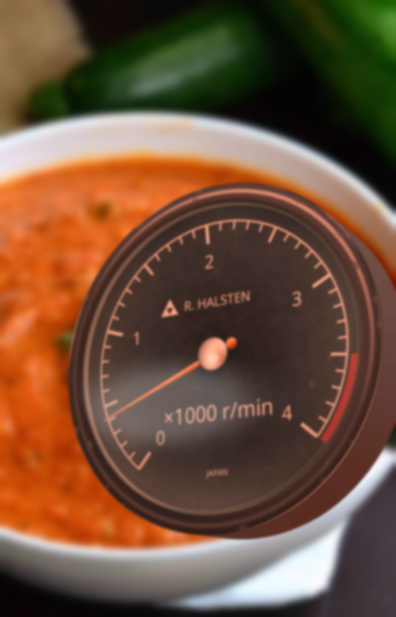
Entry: 400 rpm
